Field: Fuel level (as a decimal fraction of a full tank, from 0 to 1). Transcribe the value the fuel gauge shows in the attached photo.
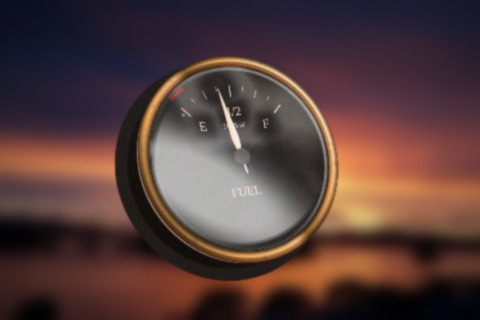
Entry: 0.375
